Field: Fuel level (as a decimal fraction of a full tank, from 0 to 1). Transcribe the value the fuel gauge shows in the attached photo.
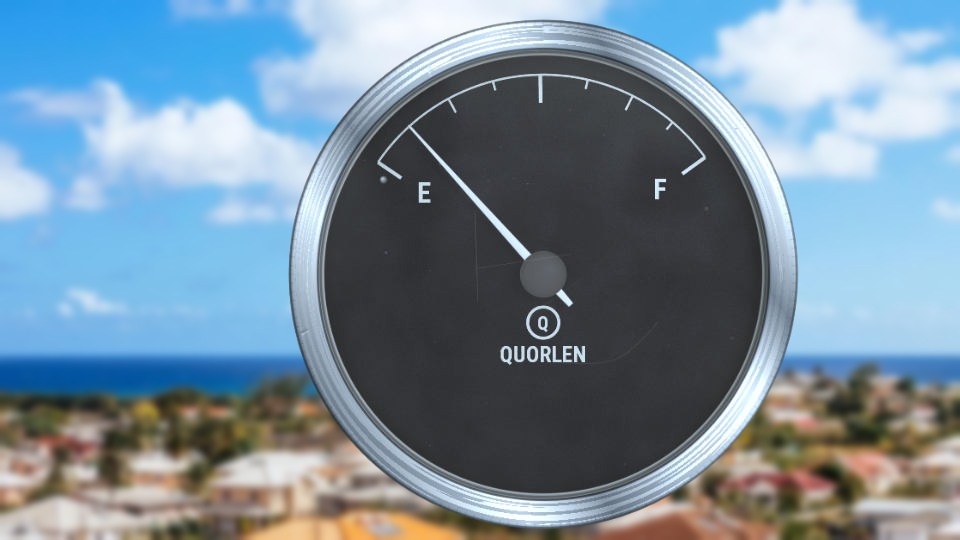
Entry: 0.125
